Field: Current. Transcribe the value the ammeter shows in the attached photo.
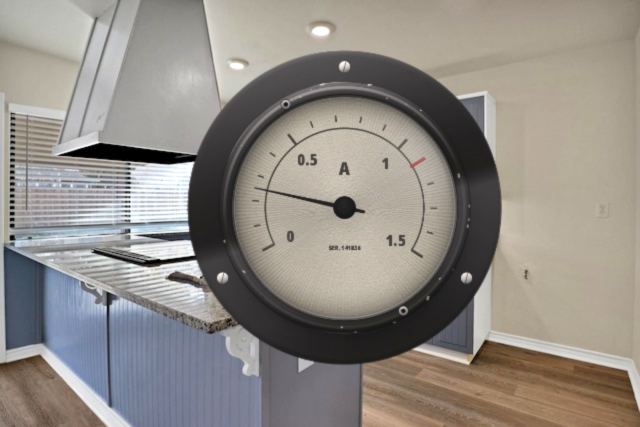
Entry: 0.25 A
